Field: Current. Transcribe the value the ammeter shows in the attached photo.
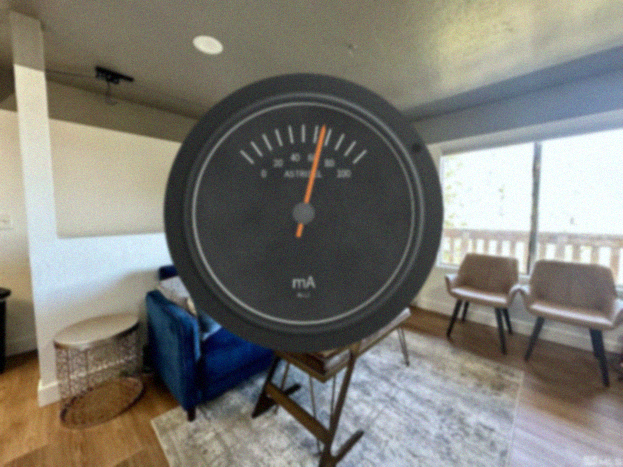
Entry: 65 mA
